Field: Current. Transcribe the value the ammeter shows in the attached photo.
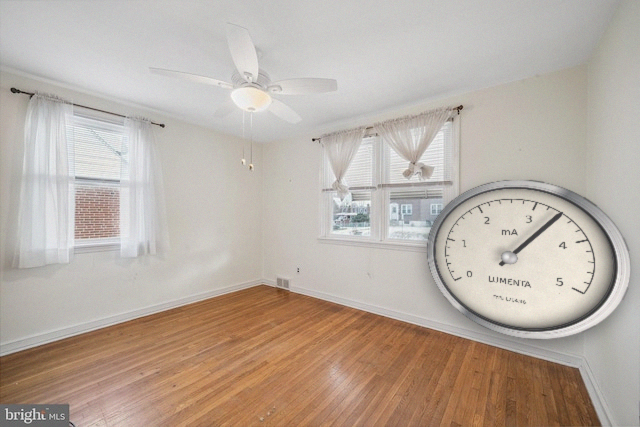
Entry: 3.4 mA
